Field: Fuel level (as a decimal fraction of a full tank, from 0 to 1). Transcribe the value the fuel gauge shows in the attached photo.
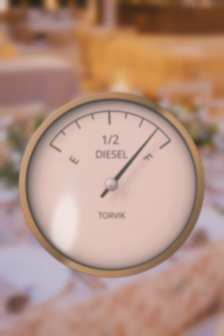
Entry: 0.875
